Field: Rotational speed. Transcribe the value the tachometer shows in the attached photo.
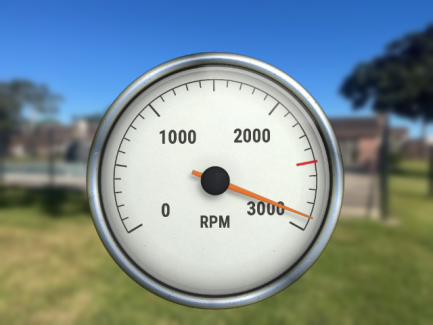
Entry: 2900 rpm
